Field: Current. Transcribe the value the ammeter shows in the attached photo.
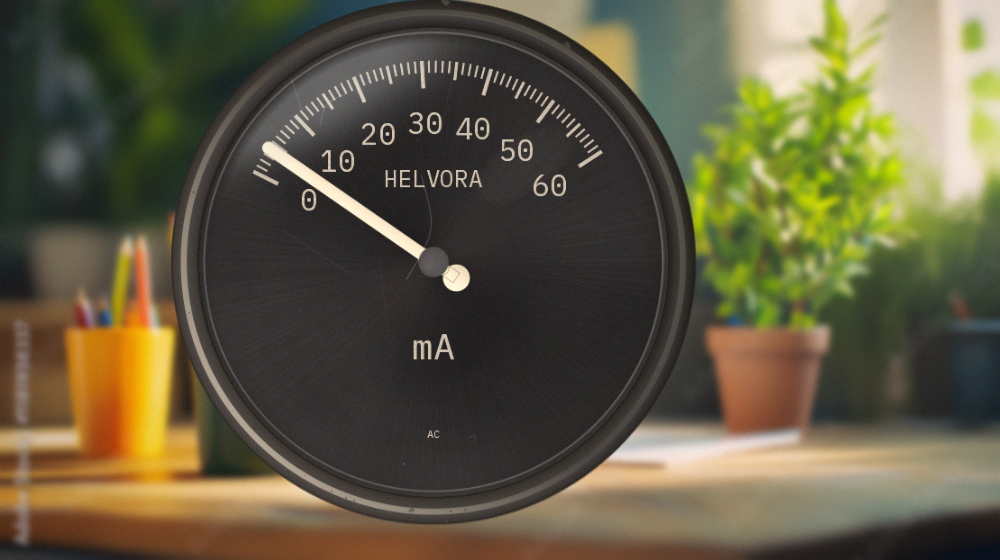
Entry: 4 mA
